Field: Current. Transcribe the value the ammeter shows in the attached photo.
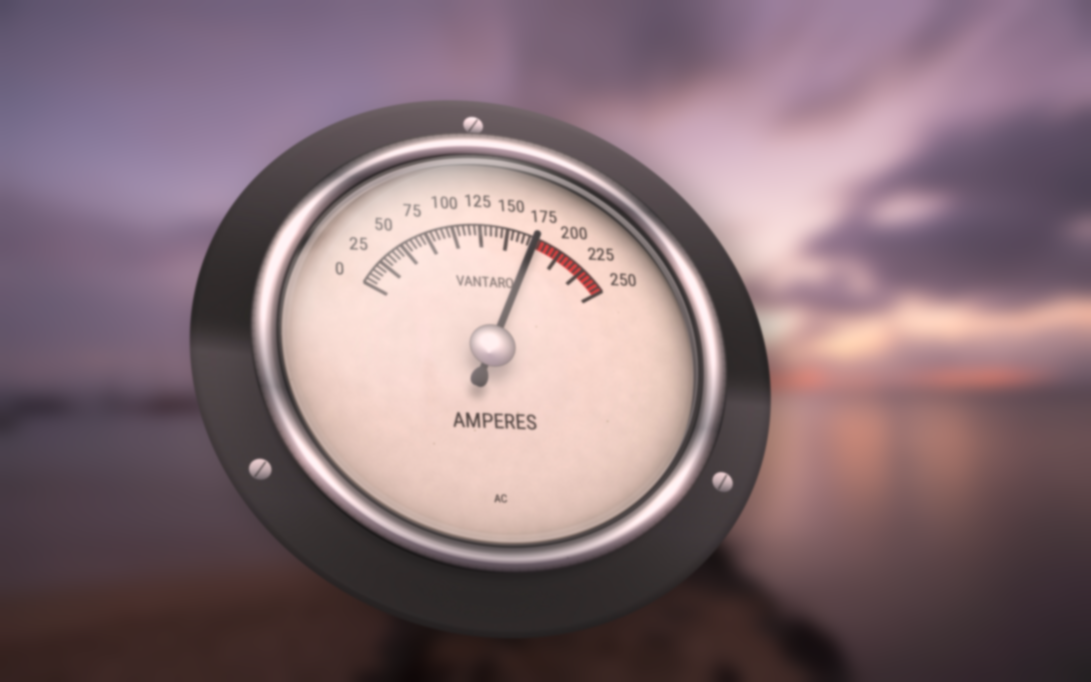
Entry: 175 A
